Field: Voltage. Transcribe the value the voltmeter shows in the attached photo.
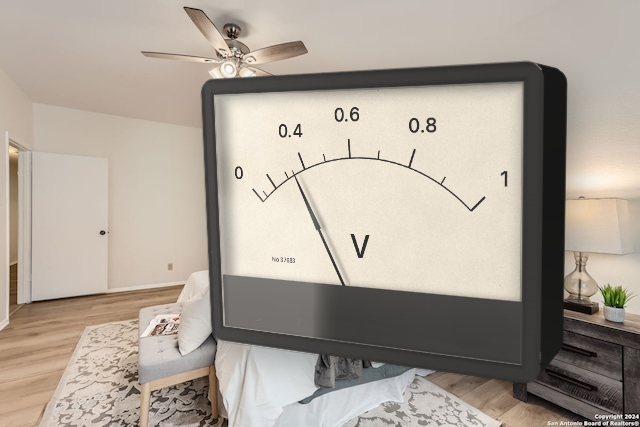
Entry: 0.35 V
